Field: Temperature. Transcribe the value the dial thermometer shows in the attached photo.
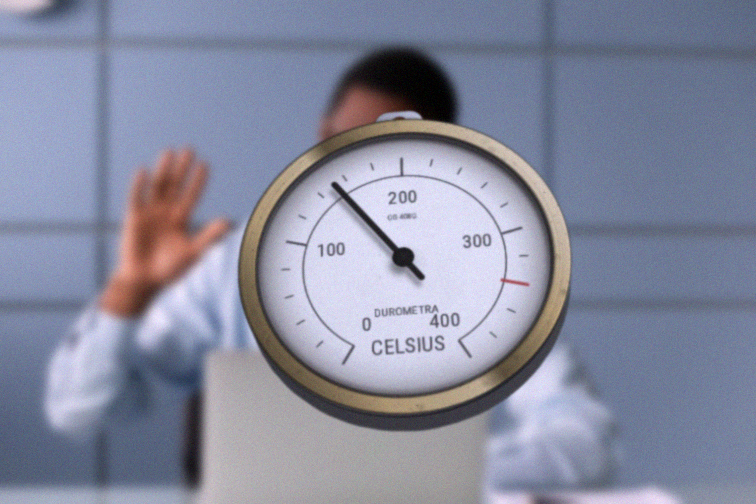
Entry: 150 °C
